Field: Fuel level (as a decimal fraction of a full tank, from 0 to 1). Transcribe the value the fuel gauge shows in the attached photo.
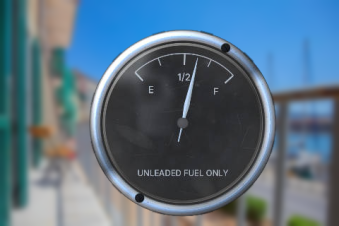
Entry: 0.625
